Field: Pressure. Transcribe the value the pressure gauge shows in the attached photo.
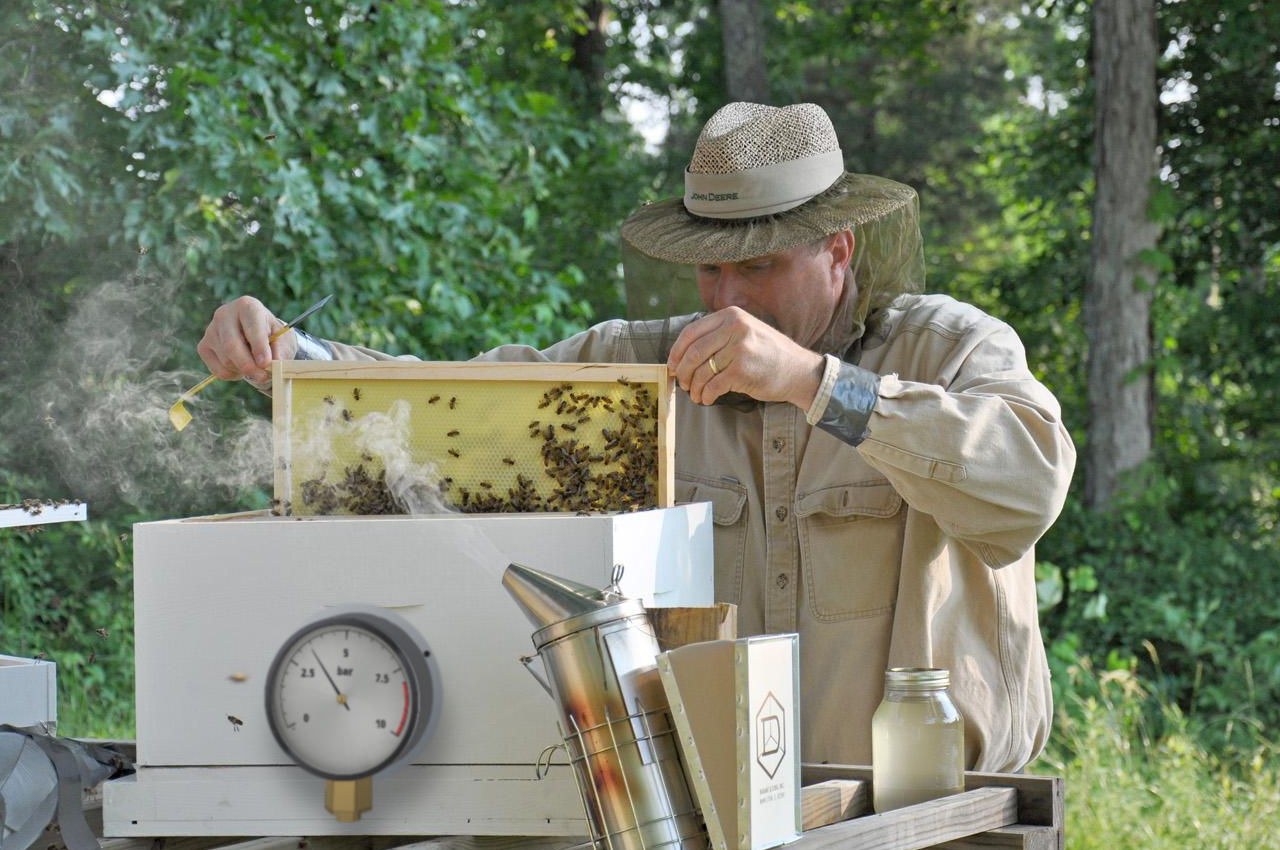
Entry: 3.5 bar
